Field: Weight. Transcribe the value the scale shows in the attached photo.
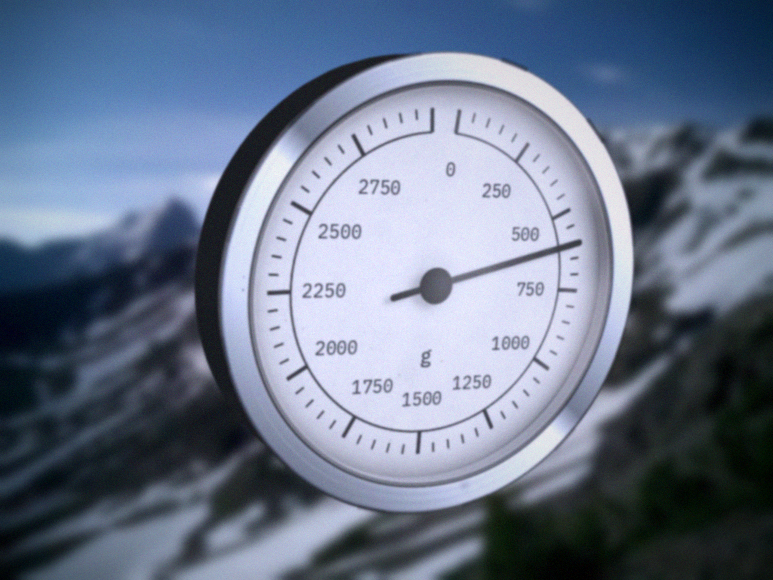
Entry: 600 g
